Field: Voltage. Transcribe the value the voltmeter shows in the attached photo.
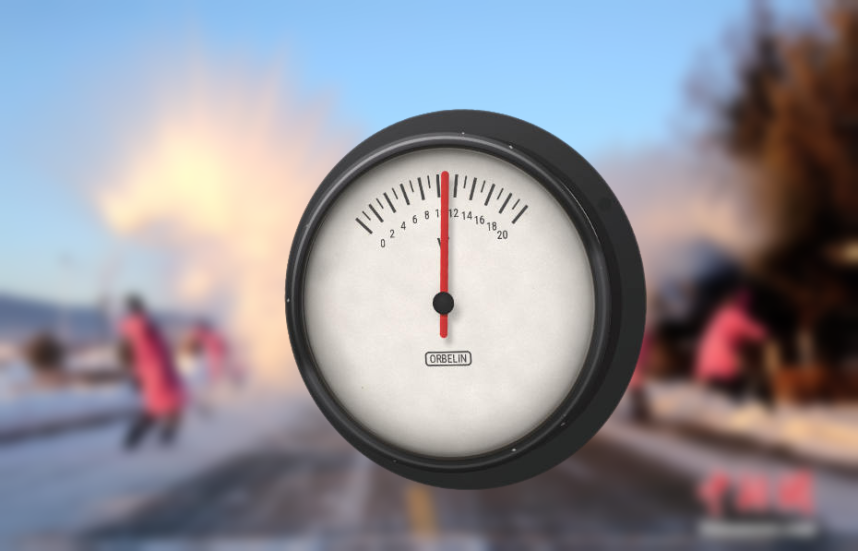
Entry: 11 V
